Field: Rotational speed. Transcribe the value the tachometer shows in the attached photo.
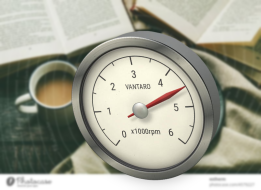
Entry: 4500 rpm
